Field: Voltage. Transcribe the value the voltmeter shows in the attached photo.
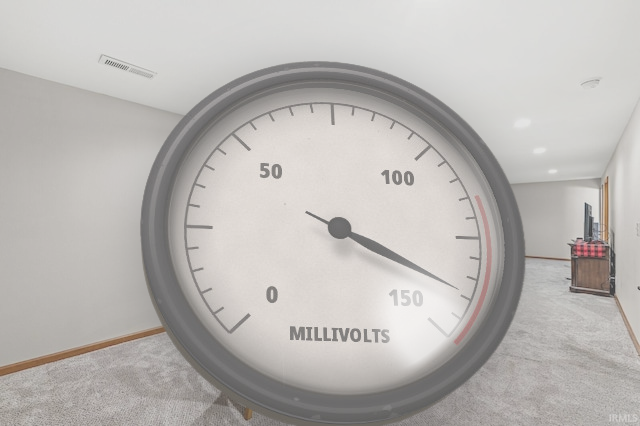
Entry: 140 mV
